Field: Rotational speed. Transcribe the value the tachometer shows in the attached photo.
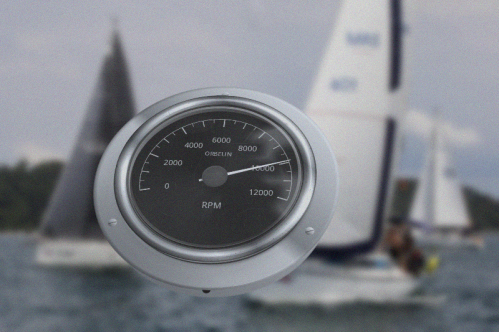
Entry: 10000 rpm
